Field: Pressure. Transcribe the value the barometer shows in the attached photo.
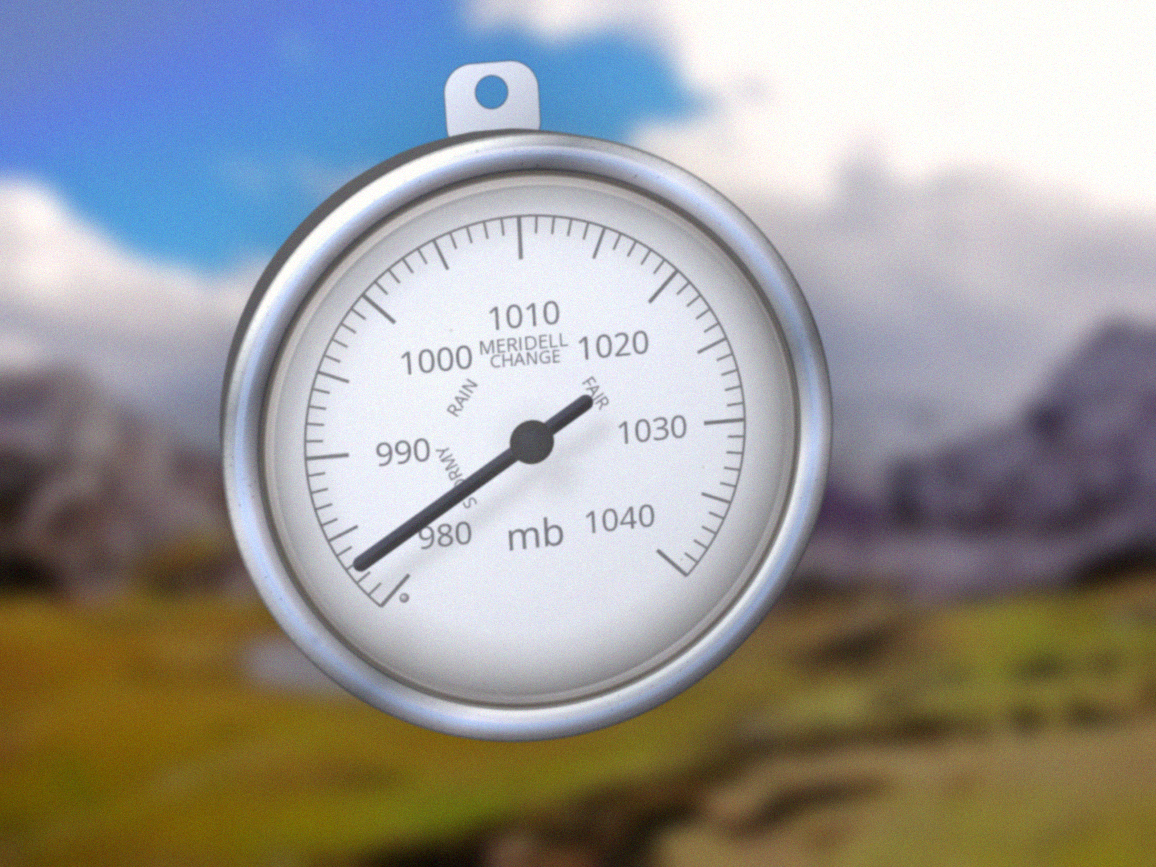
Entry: 983 mbar
